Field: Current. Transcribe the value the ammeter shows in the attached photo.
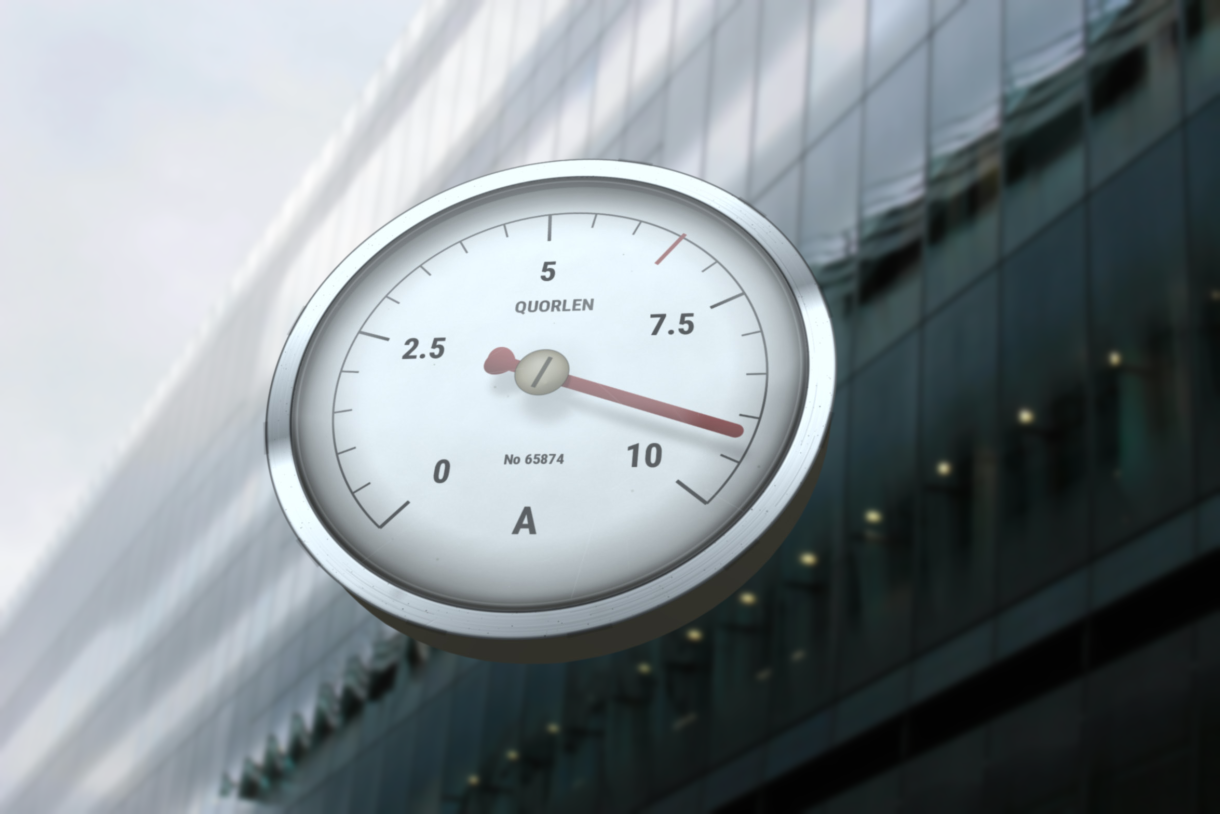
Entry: 9.25 A
